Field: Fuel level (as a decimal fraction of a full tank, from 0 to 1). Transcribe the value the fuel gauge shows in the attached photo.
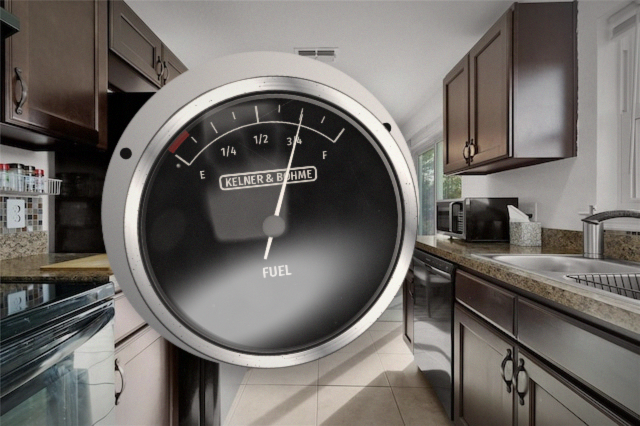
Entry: 0.75
